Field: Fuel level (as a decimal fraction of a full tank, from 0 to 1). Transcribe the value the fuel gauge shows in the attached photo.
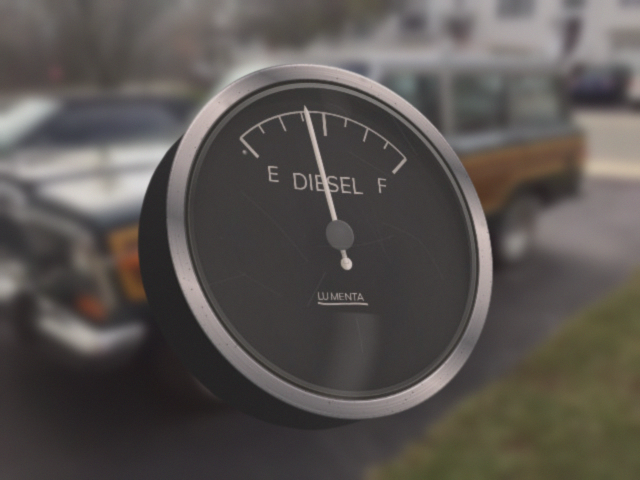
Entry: 0.375
